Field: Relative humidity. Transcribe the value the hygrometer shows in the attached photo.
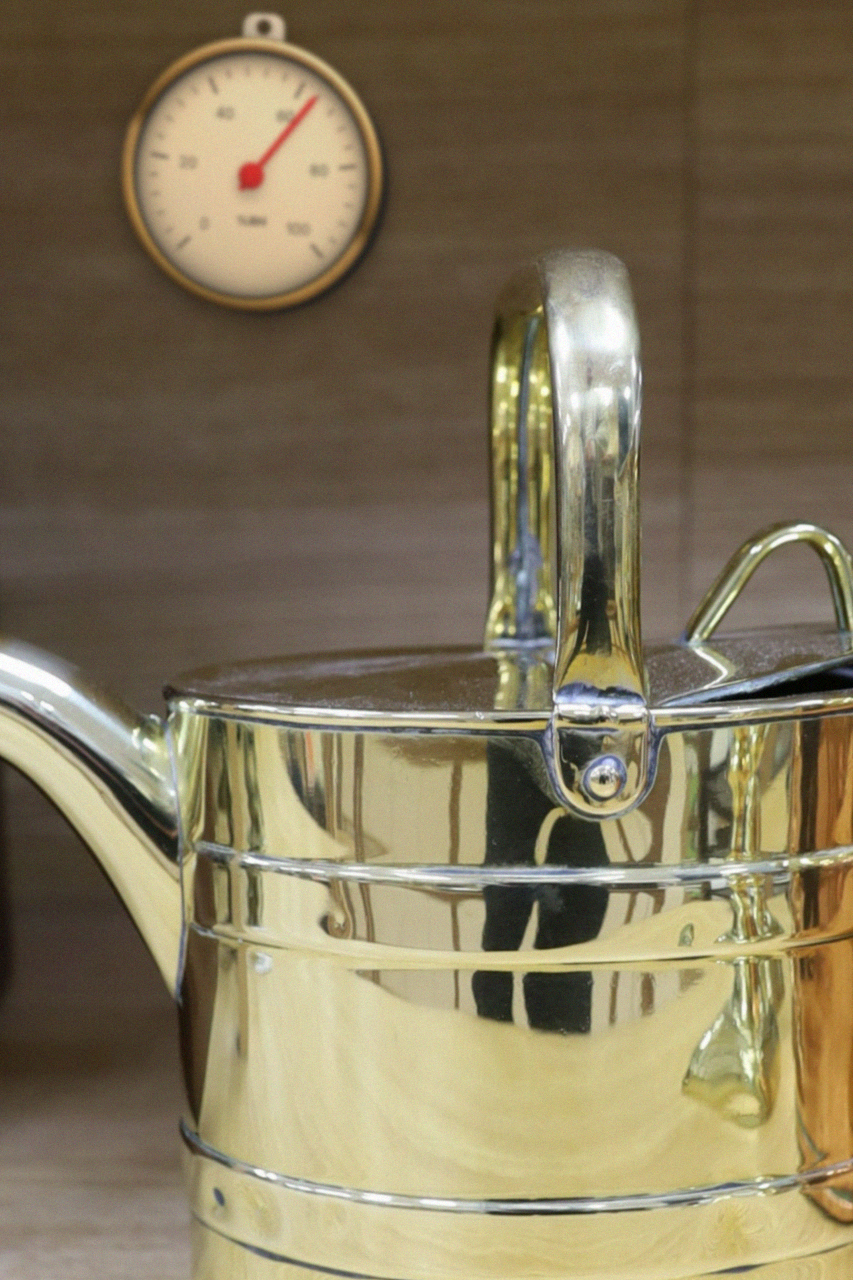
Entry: 64 %
